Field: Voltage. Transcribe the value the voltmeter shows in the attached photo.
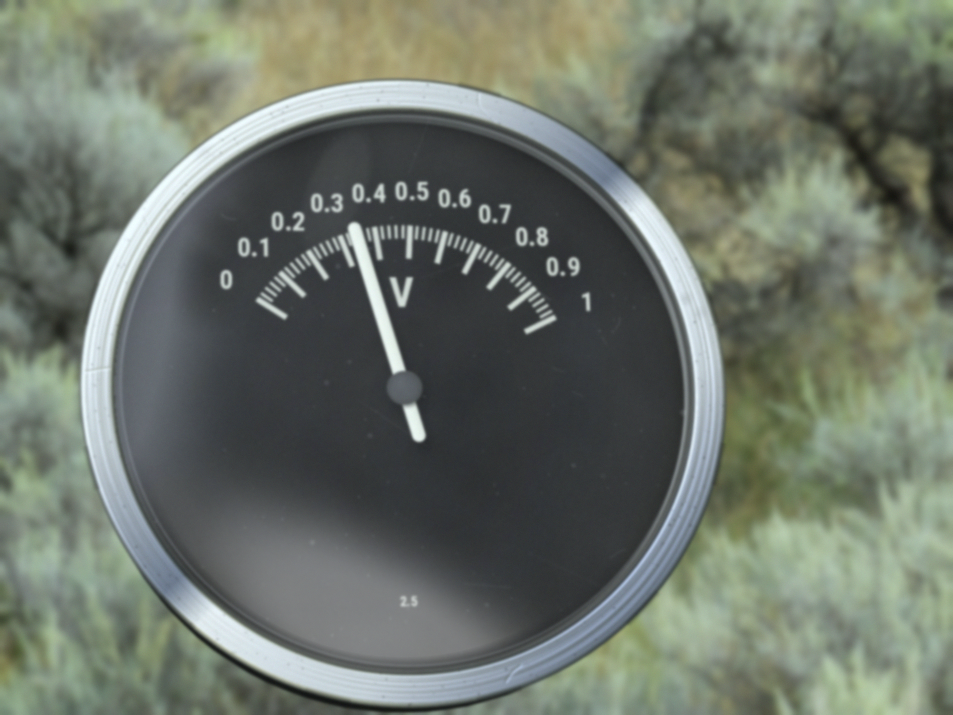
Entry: 0.34 V
